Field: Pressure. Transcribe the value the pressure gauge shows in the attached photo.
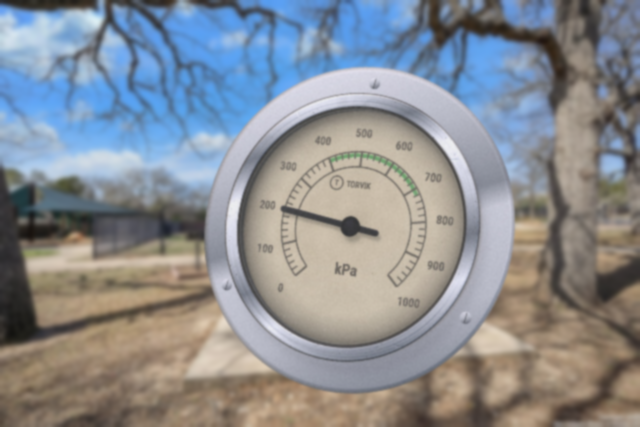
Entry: 200 kPa
